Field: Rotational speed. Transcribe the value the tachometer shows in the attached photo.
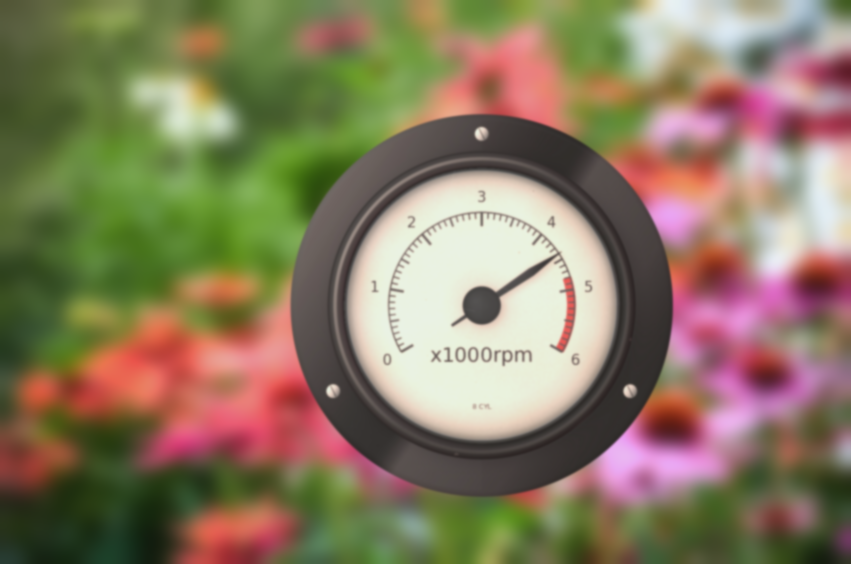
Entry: 4400 rpm
